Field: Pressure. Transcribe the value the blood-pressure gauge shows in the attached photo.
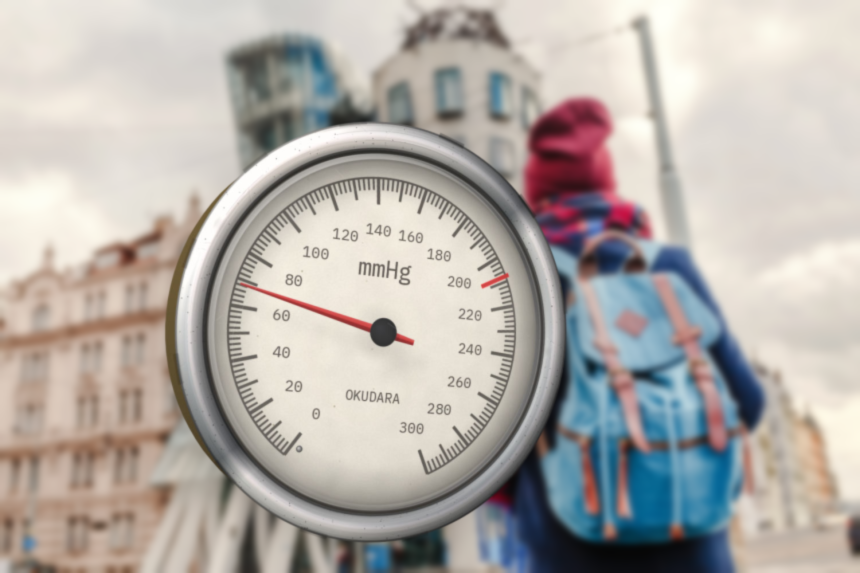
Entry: 68 mmHg
